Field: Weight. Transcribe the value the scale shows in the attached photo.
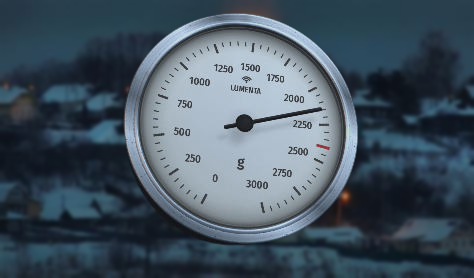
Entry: 2150 g
